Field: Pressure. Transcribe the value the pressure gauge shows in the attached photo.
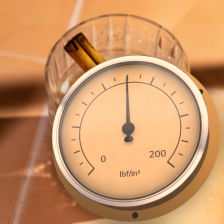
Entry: 100 psi
